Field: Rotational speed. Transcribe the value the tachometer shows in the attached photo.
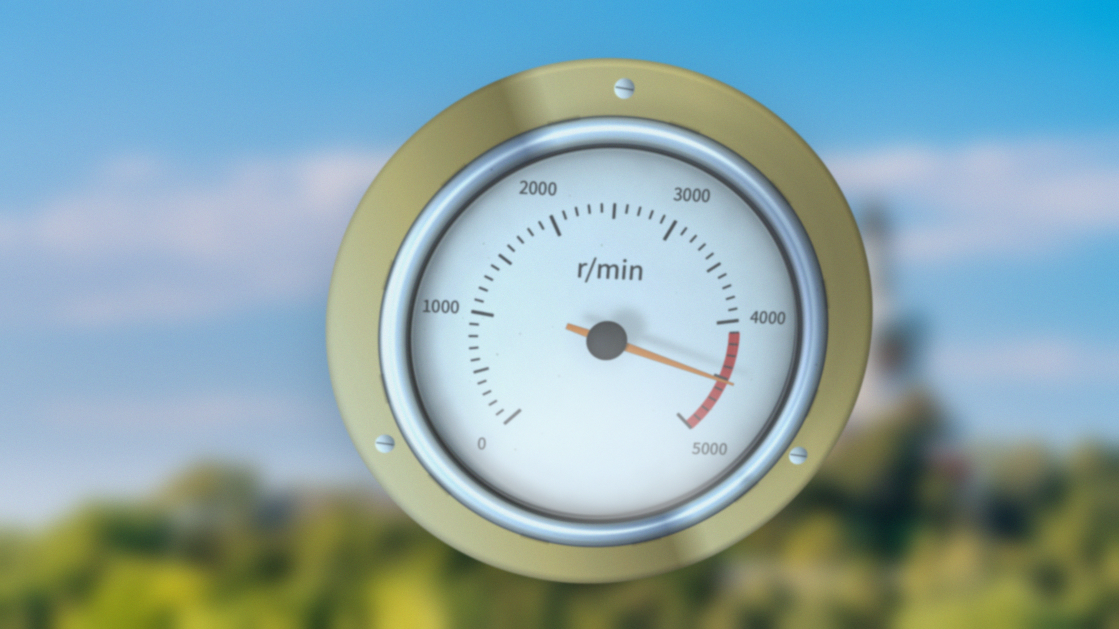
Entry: 4500 rpm
